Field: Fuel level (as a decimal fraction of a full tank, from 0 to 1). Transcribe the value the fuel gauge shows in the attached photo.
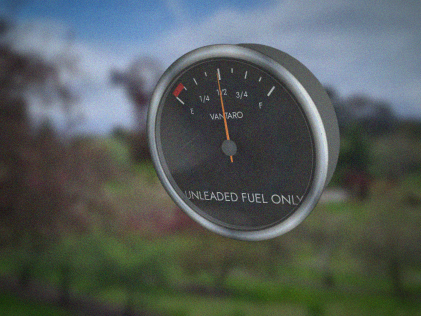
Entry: 0.5
